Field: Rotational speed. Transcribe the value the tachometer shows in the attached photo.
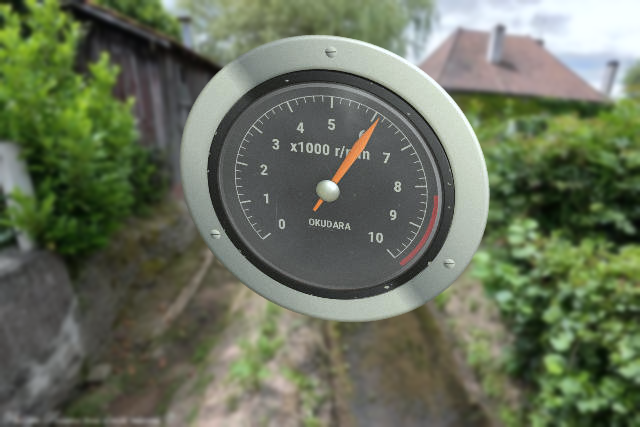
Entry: 6100 rpm
